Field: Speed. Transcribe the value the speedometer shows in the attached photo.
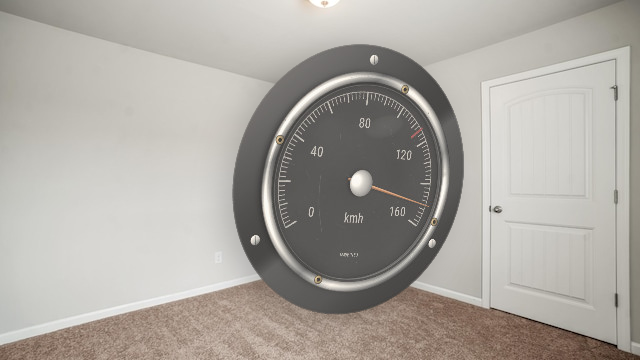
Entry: 150 km/h
